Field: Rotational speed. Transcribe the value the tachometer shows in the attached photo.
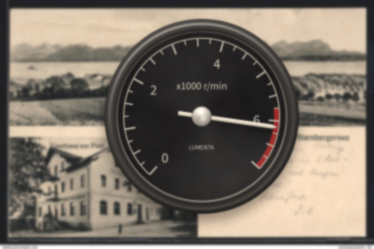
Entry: 6125 rpm
